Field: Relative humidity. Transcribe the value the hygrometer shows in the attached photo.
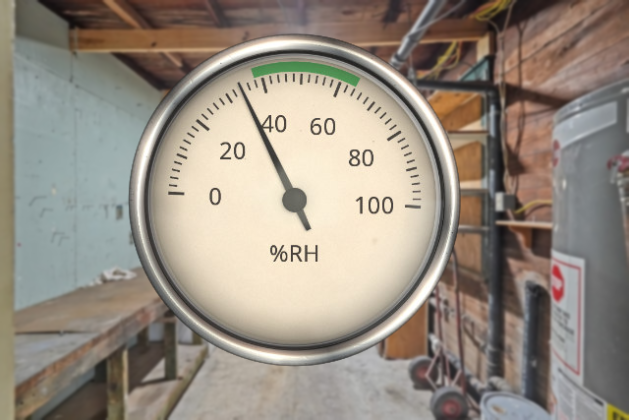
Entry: 34 %
